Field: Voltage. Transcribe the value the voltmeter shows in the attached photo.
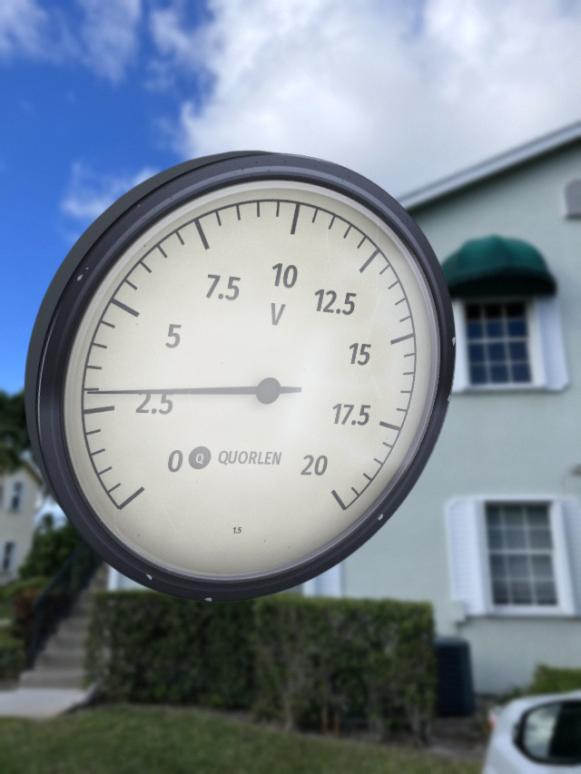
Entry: 3 V
